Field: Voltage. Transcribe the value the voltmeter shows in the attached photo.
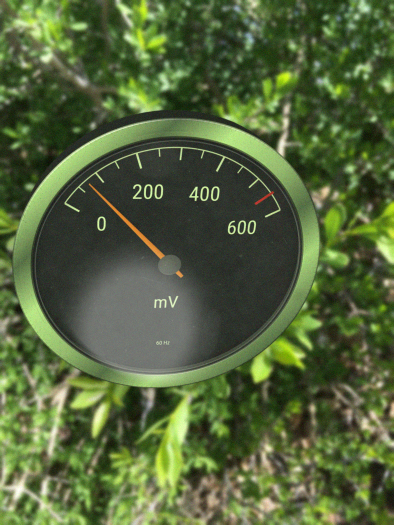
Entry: 75 mV
